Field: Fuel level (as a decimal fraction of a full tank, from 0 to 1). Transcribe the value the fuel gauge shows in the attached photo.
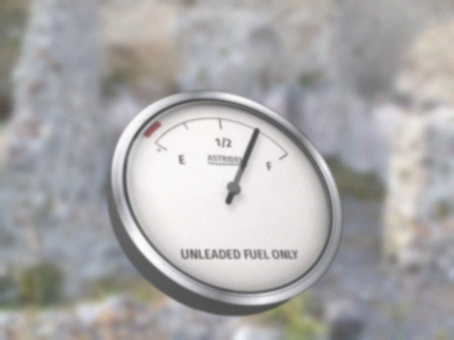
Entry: 0.75
